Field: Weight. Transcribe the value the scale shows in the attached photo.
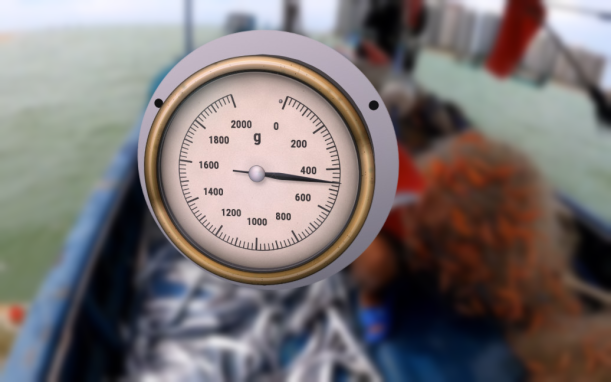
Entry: 460 g
